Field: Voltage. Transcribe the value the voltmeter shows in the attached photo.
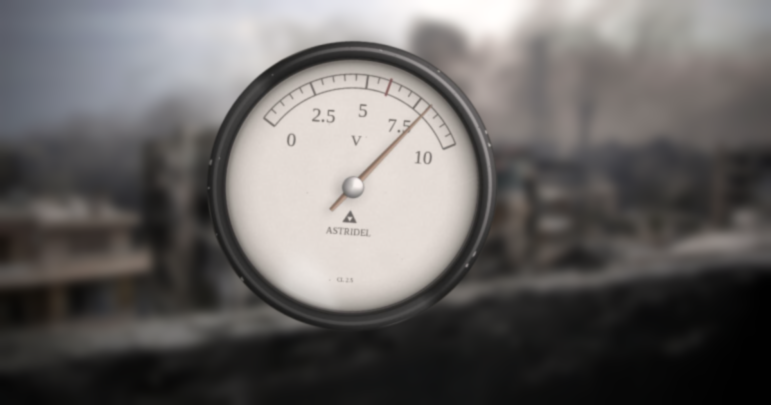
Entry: 8 V
